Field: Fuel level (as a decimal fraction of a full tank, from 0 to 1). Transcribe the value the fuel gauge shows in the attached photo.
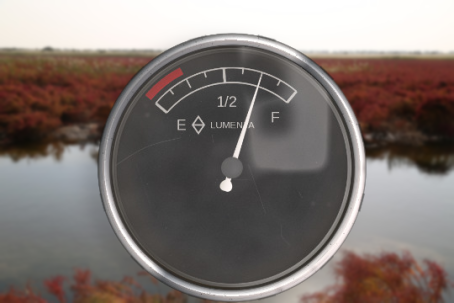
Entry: 0.75
